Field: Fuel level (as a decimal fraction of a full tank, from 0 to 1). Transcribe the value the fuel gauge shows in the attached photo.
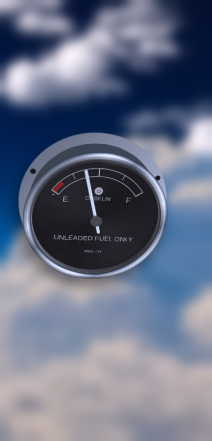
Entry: 0.375
